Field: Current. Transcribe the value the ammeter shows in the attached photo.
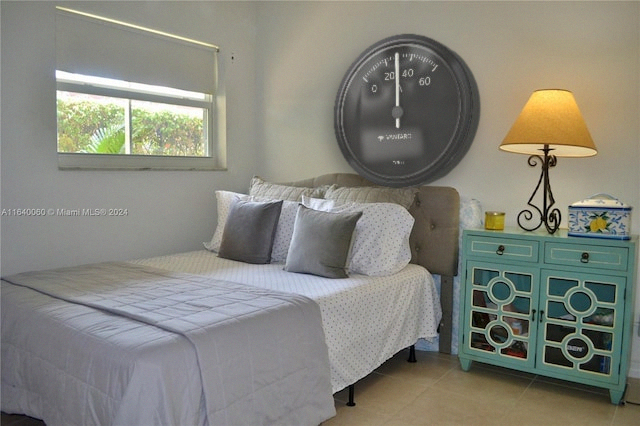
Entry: 30 A
